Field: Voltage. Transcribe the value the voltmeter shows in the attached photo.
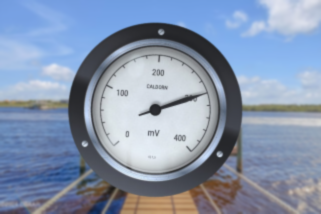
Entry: 300 mV
